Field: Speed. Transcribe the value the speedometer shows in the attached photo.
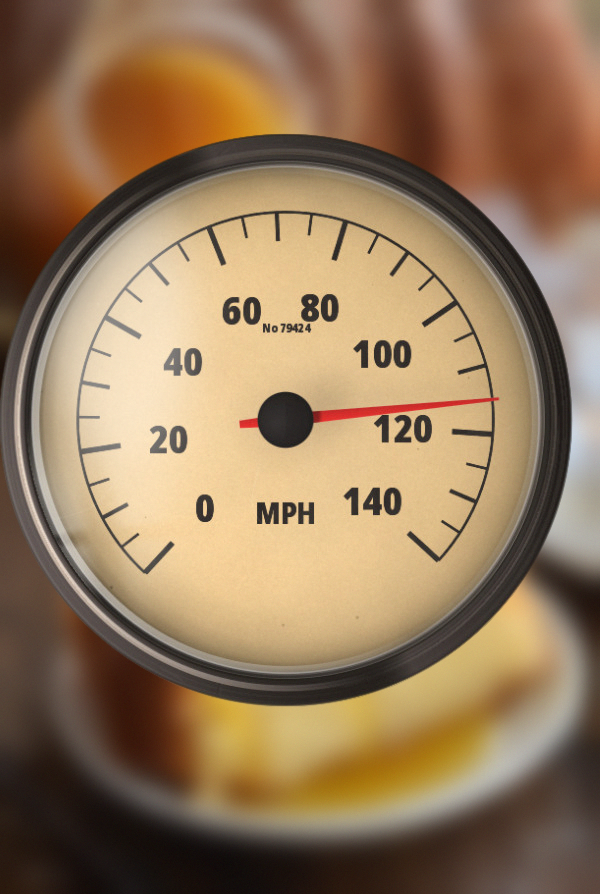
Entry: 115 mph
